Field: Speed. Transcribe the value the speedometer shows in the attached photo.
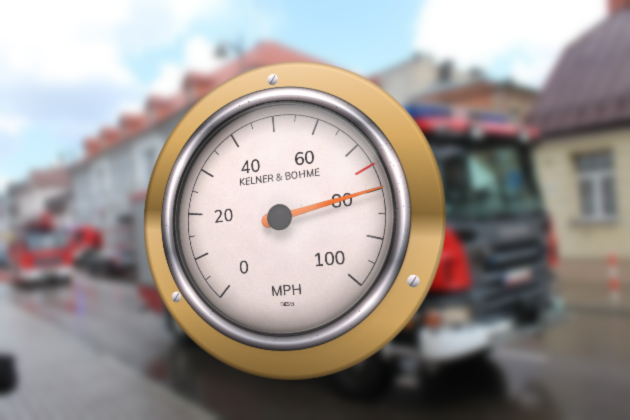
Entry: 80 mph
